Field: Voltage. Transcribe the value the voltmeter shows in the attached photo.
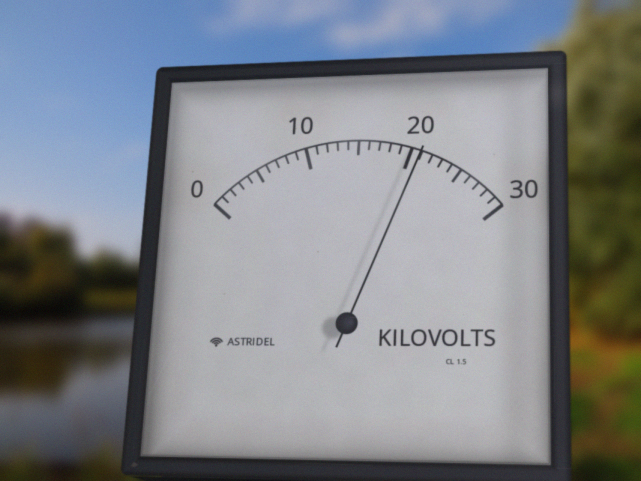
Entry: 21 kV
